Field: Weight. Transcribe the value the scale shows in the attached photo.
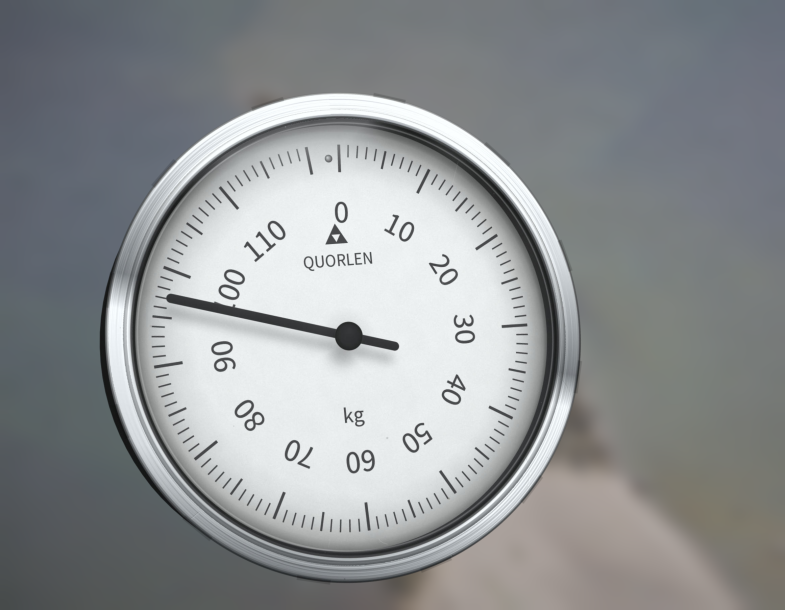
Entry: 97 kg
